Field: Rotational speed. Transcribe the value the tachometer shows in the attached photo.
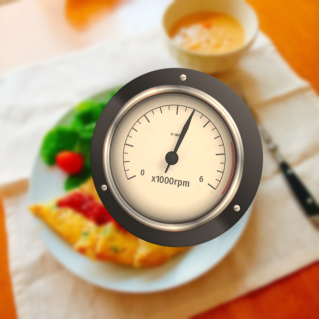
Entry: 3500 rpm
